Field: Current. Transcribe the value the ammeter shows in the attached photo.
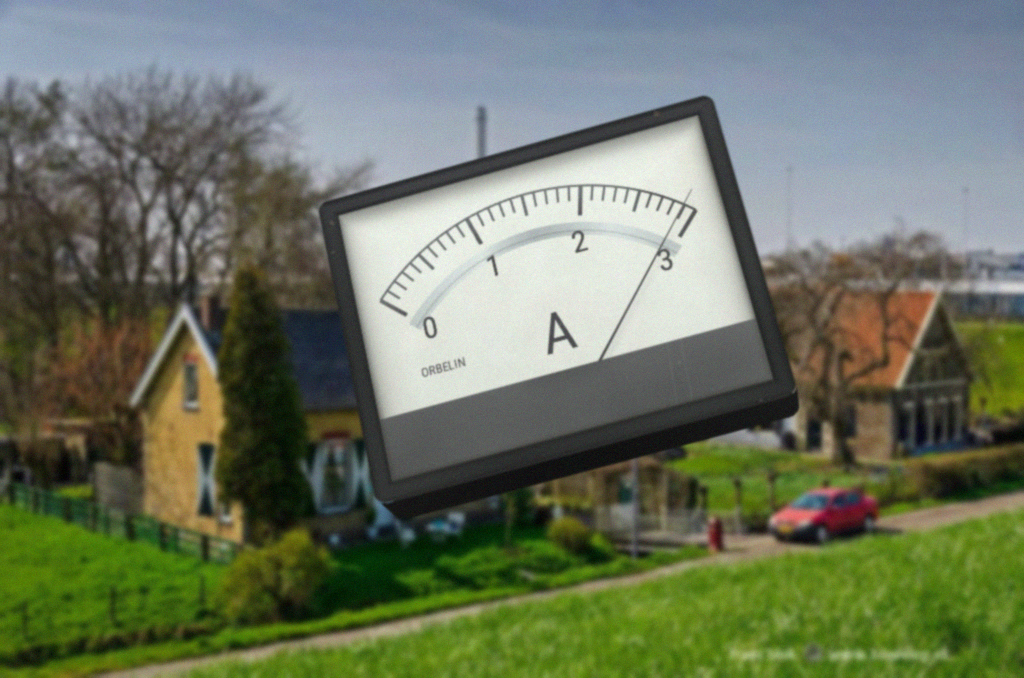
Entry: 2.9 A
